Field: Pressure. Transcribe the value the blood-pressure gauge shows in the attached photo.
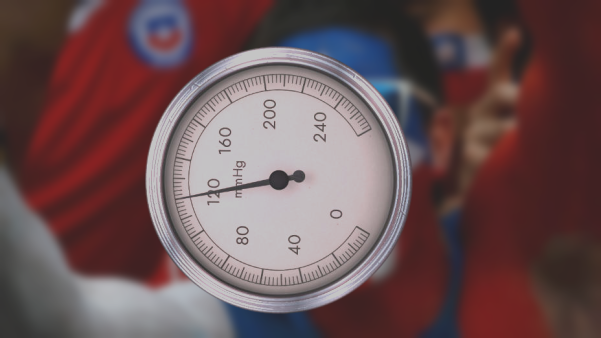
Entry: 120 mmHg
